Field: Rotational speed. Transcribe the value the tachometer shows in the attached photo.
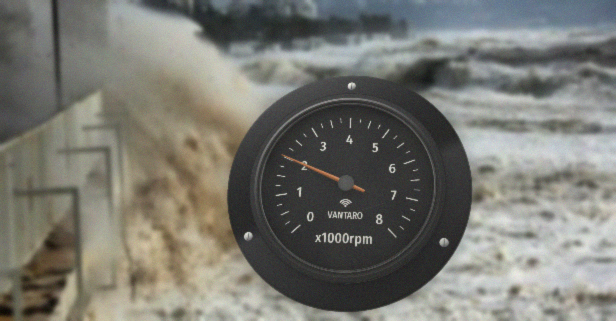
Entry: 2000 rpm
